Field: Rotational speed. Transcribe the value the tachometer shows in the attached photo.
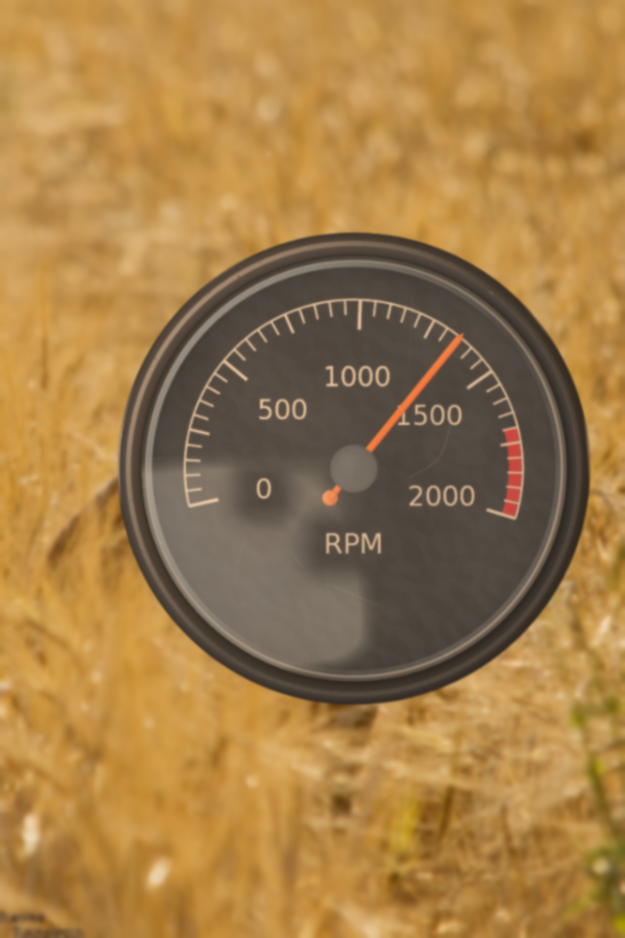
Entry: 1350 rpm
